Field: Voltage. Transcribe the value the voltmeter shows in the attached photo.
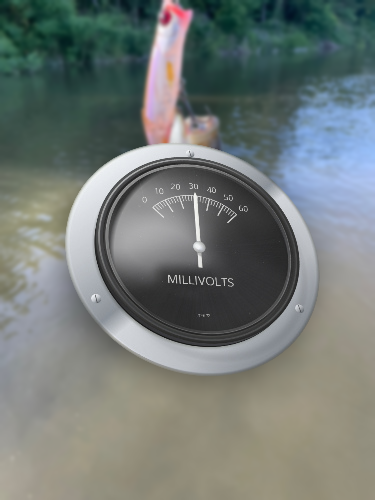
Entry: 30 mV
